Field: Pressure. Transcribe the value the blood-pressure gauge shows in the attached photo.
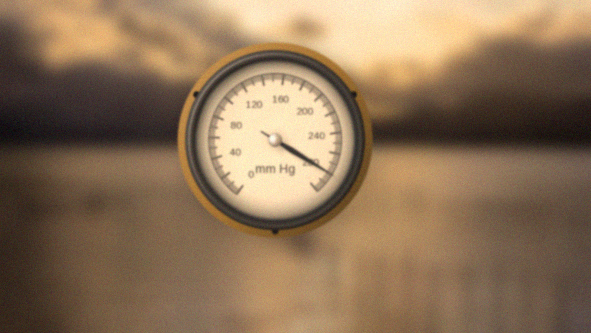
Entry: 280 mmHg
